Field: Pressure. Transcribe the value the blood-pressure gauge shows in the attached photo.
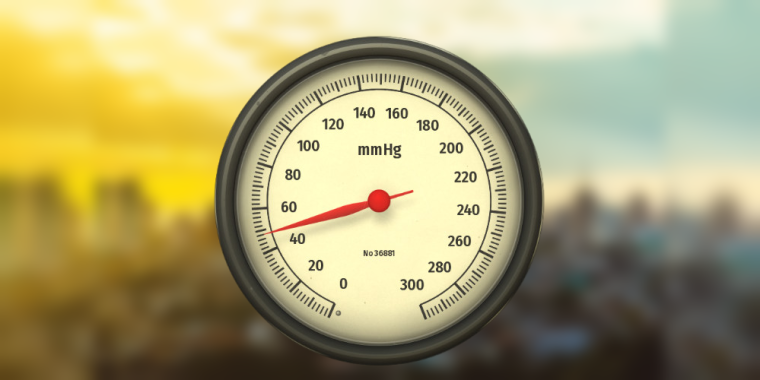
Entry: 48 mmHg
